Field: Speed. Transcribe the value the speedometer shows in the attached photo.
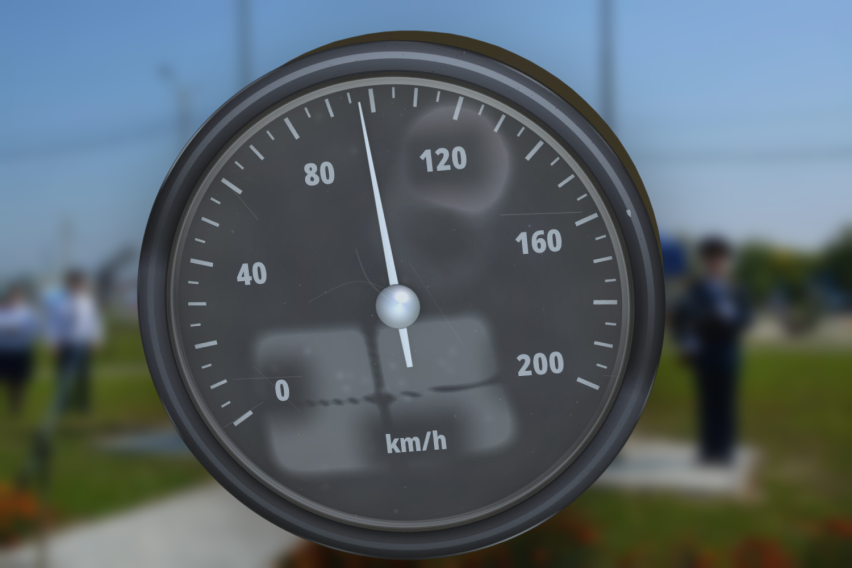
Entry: 97.5 km/h
